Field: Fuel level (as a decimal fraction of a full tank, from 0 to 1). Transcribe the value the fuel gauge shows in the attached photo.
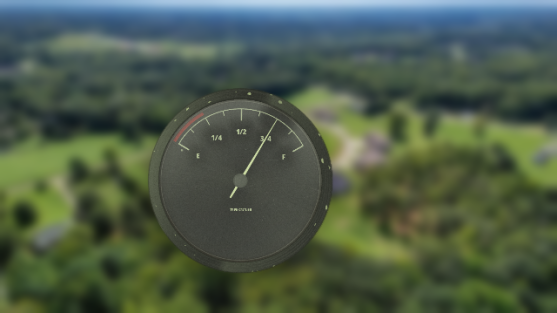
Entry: 0.75
